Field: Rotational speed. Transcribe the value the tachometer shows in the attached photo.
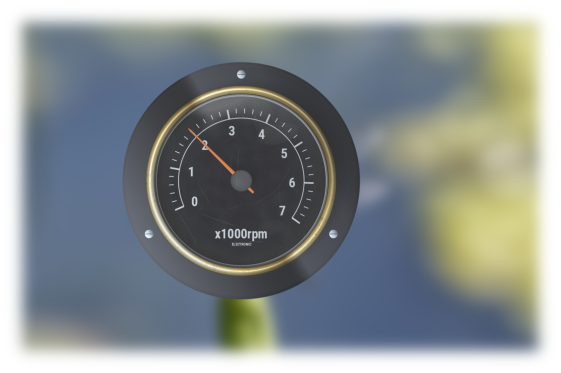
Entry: 2000 rpm
